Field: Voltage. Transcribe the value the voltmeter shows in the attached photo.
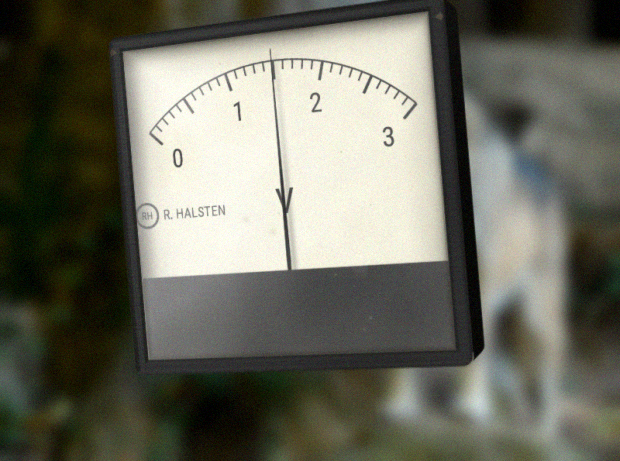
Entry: 1.5 V
